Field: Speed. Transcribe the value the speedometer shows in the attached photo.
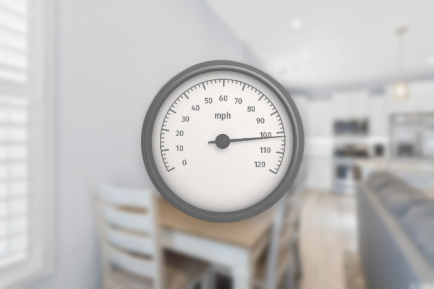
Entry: 102 mph
